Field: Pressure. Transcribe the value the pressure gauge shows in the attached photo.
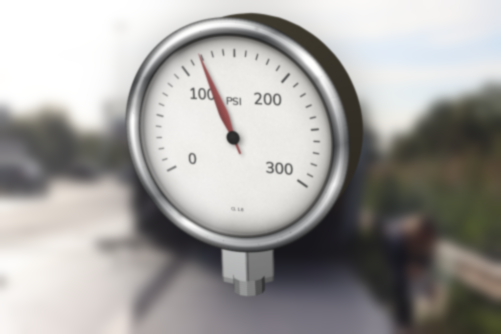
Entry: 120 psi
